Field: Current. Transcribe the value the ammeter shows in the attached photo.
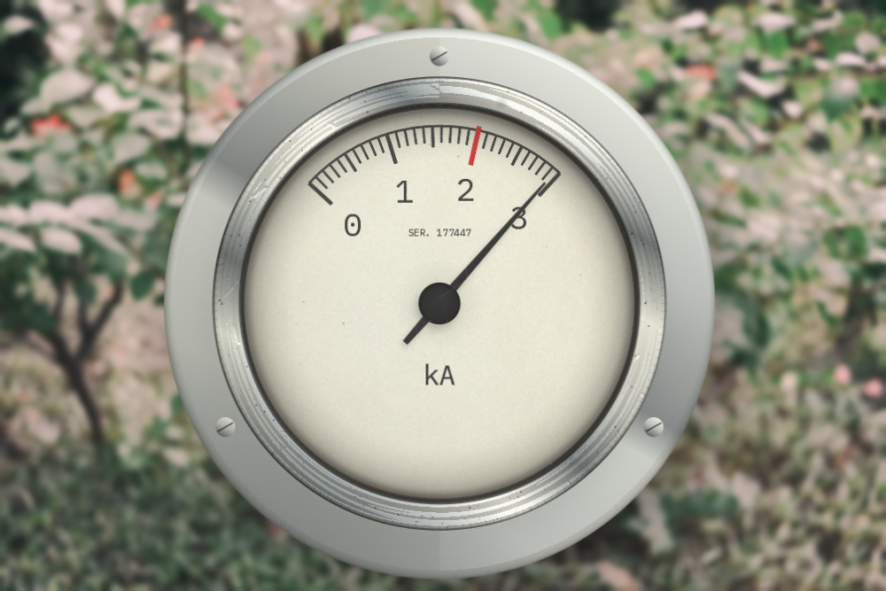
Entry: 2.95 kA
